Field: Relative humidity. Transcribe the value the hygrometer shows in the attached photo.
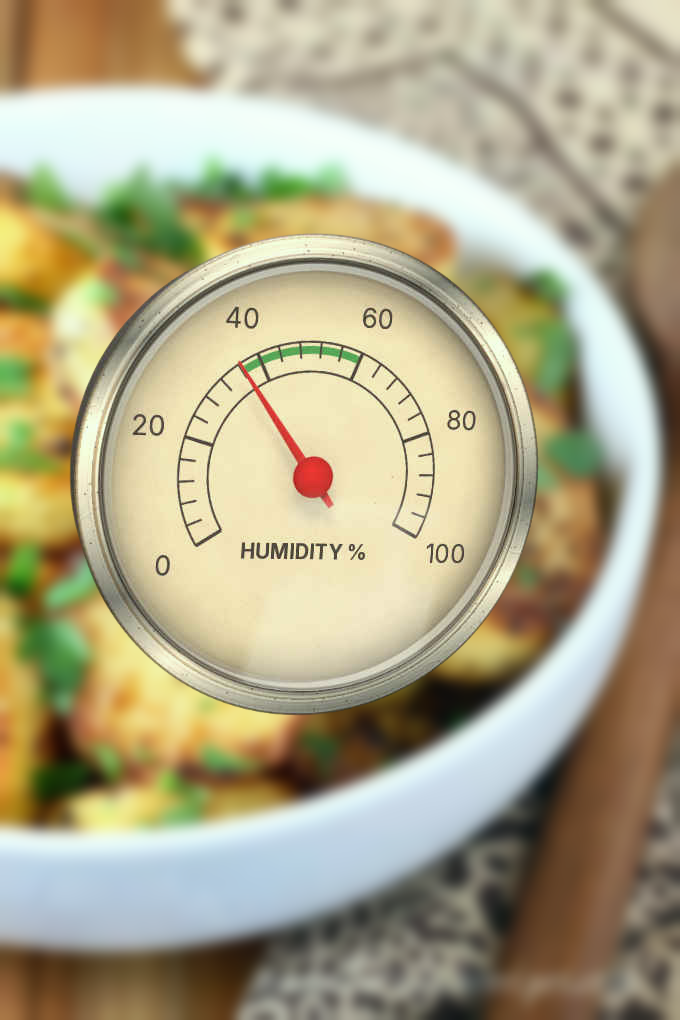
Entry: 36 %
